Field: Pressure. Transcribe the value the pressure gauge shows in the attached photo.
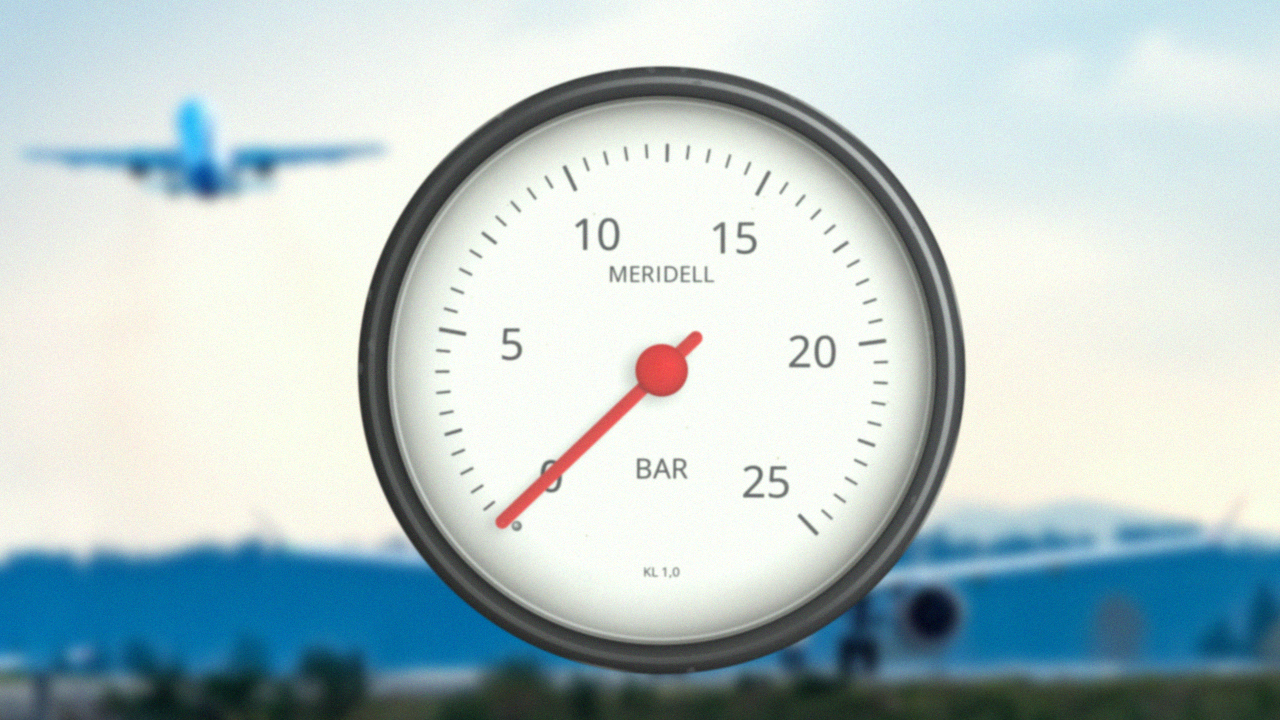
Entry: 0 bar
